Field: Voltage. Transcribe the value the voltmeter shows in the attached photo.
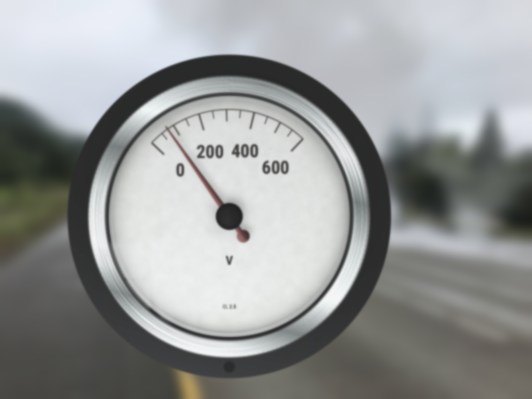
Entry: 75 V
